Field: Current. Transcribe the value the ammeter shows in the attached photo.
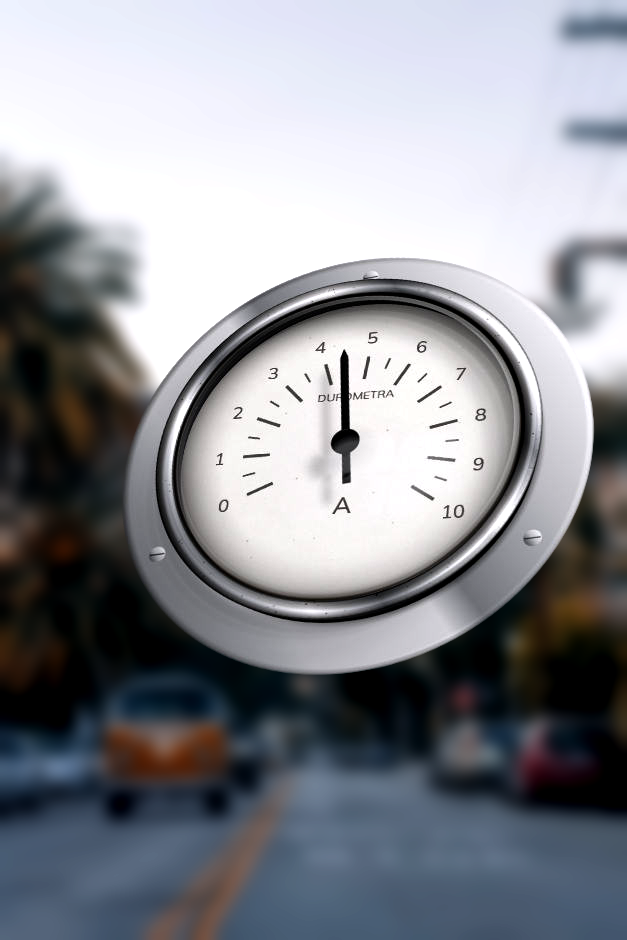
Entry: 4.5 A
